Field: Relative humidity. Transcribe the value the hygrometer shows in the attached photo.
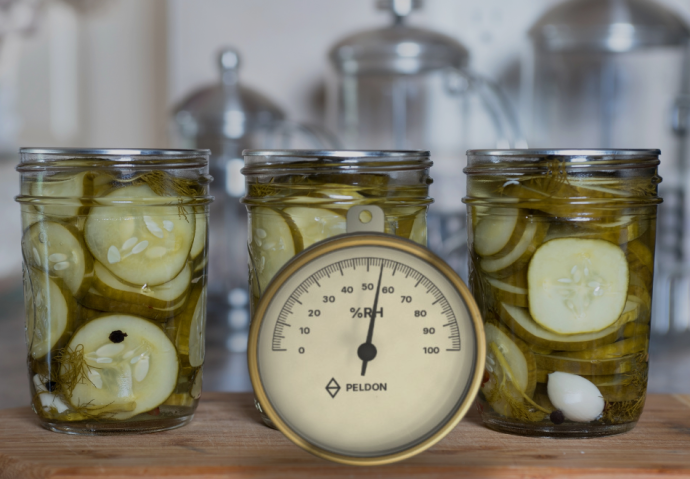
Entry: 55 %
